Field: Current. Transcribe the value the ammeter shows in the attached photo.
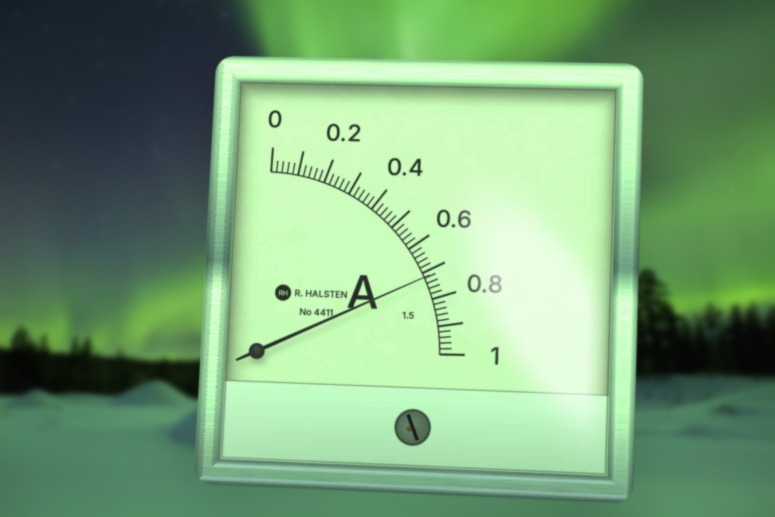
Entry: 0.72 A
